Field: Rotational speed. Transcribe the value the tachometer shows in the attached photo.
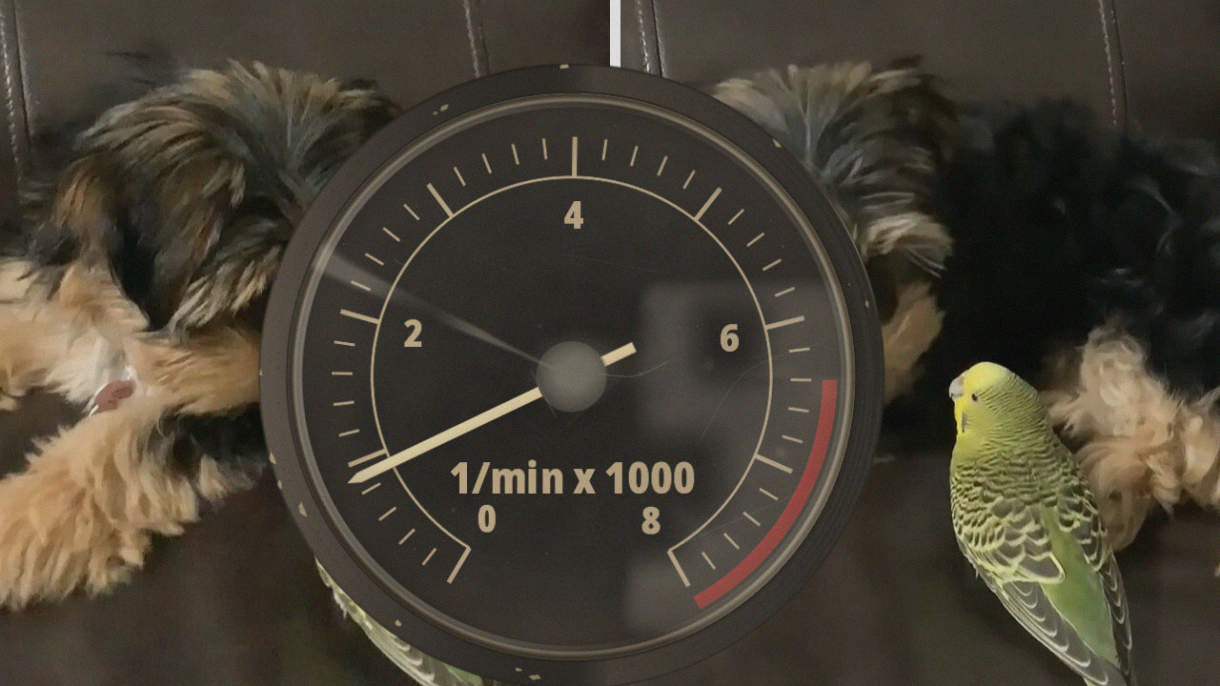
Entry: 900 rpm
